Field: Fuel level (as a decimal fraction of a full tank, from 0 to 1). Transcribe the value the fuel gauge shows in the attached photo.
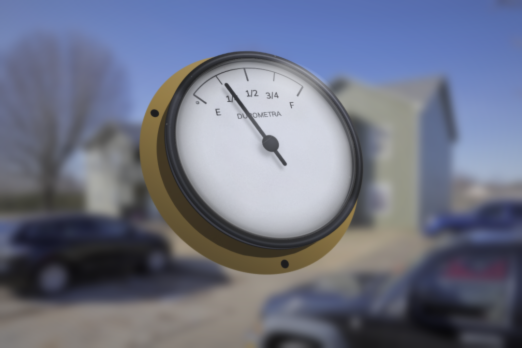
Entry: 0.25
